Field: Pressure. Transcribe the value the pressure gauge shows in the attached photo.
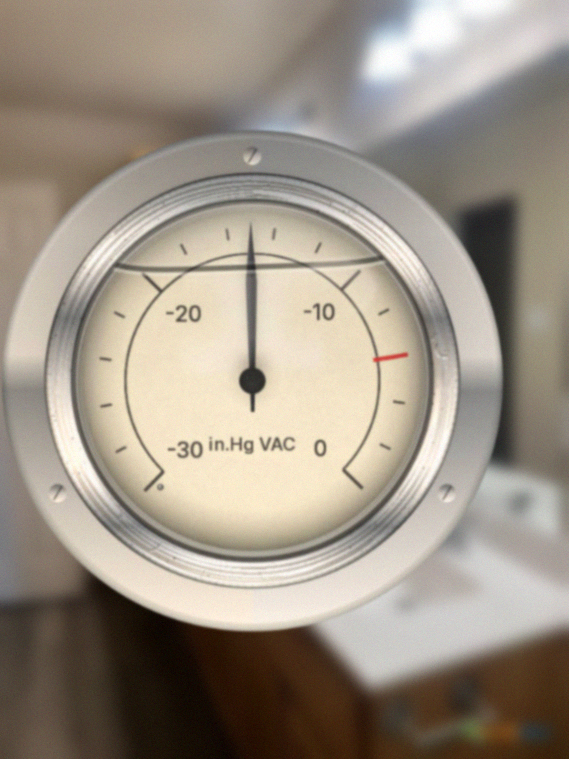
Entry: -15 inHg
